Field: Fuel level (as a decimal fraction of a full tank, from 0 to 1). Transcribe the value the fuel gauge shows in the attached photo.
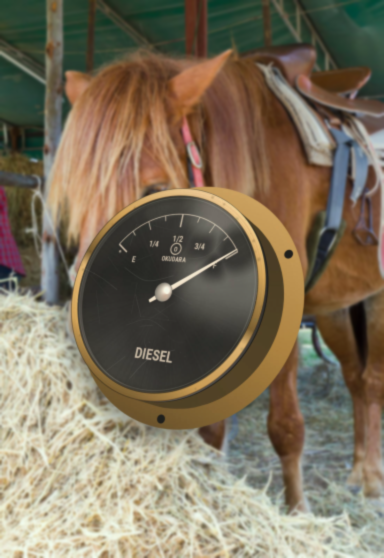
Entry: 1
